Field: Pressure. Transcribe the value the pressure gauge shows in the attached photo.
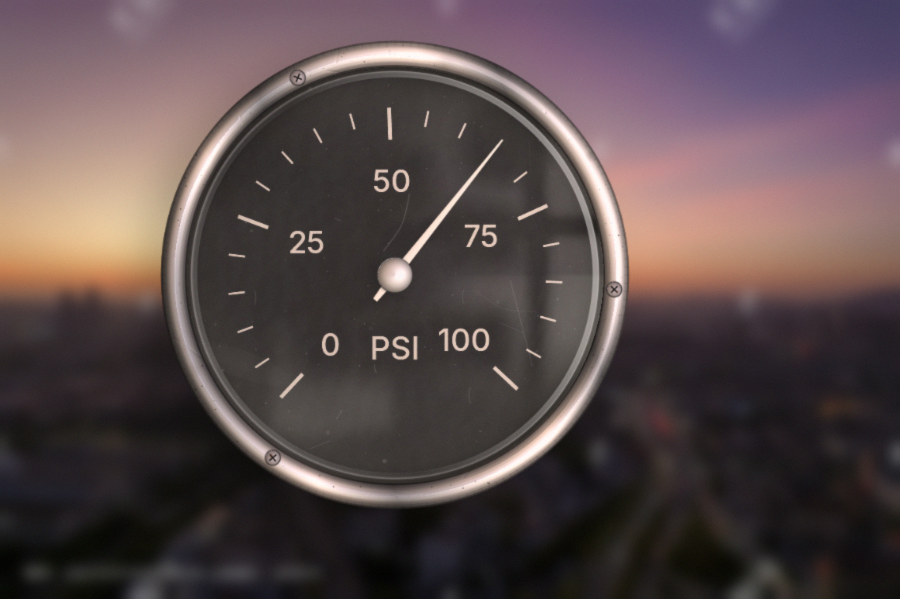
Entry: 65 psi
